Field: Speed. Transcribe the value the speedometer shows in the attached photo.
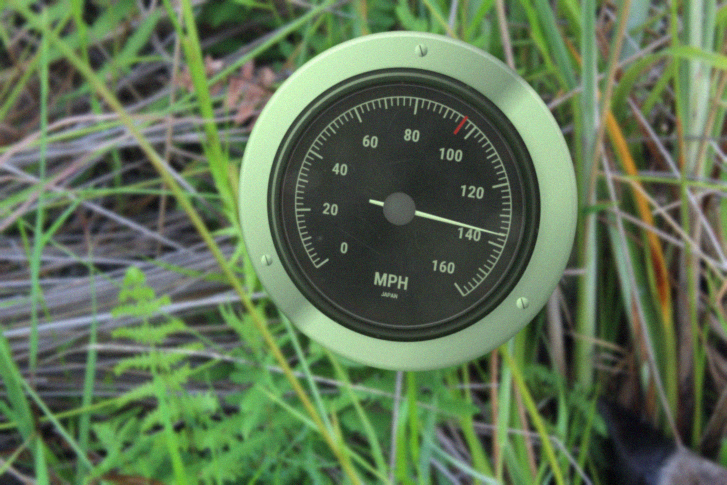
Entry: 136 mph
